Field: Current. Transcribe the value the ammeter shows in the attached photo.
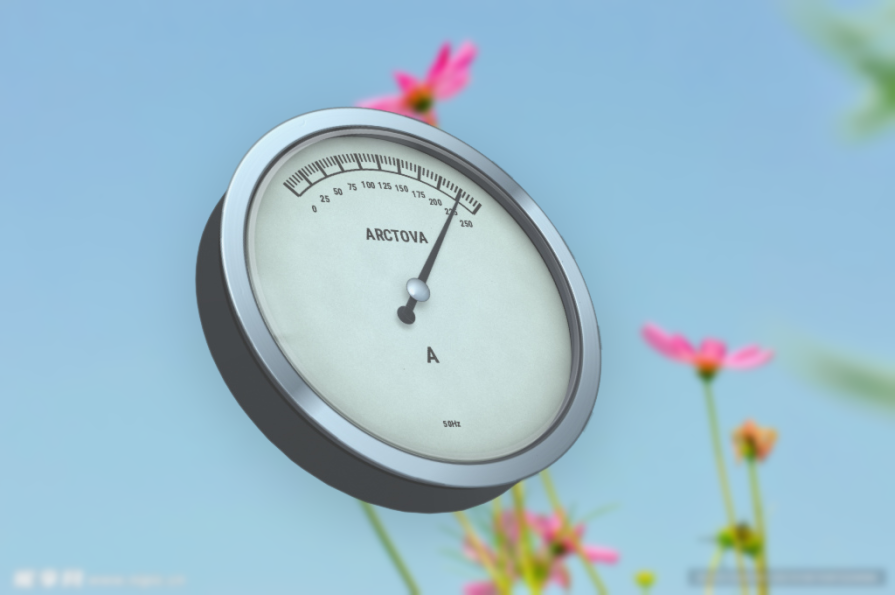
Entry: 225 A
